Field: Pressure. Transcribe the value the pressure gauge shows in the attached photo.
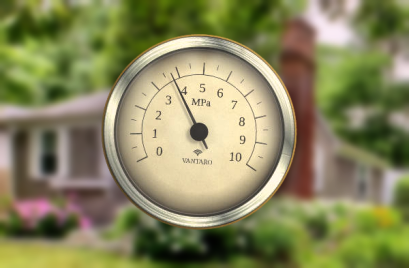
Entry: 3.75 MPa
